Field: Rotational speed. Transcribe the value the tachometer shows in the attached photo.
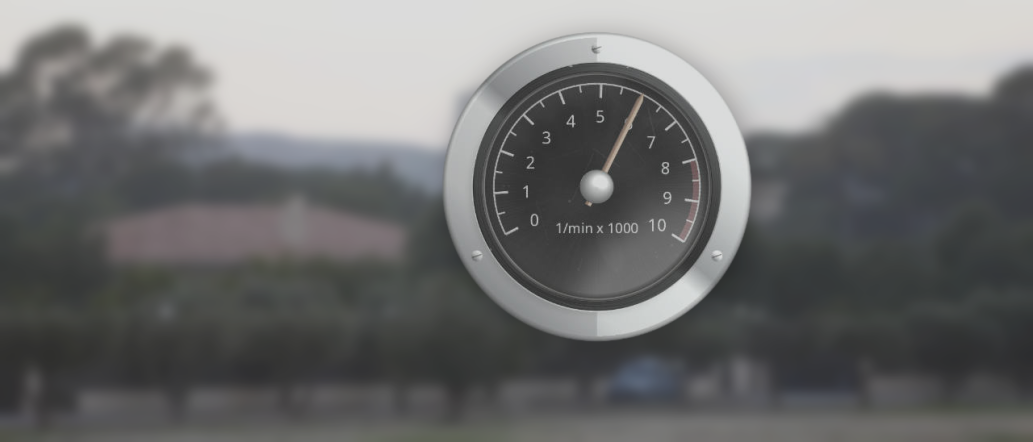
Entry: 6000 rpm
